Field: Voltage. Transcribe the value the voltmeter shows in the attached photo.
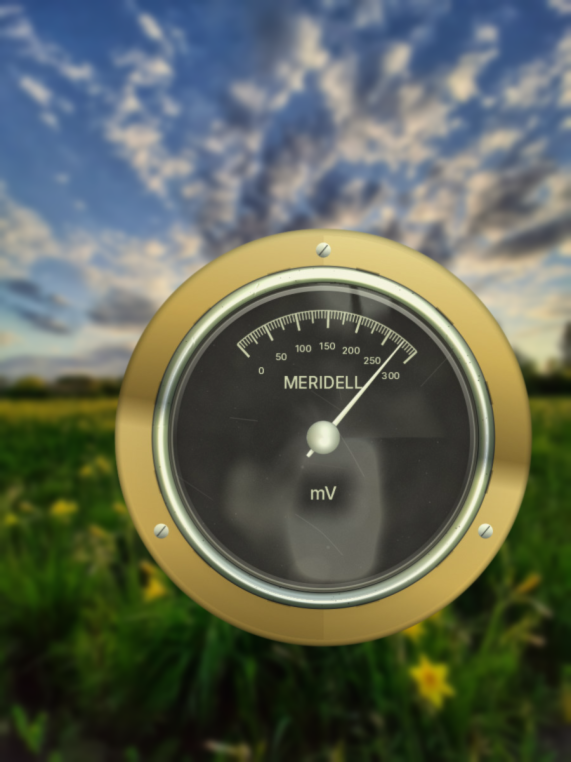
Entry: 275 mV
